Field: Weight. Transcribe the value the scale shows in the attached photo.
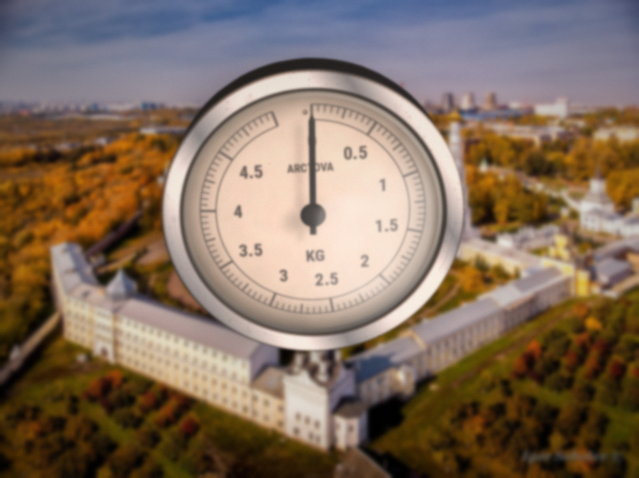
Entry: 0 kg
